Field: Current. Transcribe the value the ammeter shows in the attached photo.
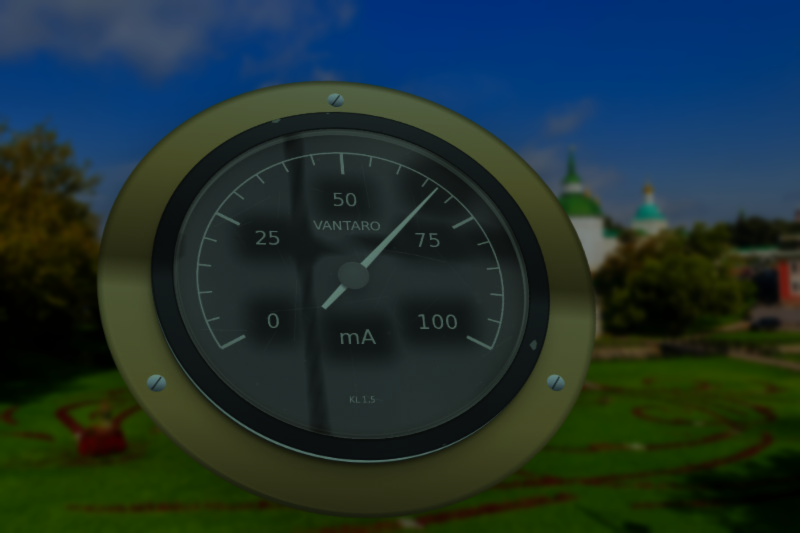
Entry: 67.5 mA
